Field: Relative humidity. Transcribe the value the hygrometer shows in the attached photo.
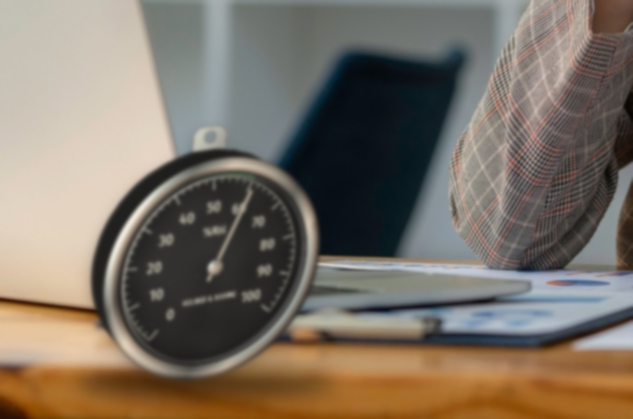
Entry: 60 %
